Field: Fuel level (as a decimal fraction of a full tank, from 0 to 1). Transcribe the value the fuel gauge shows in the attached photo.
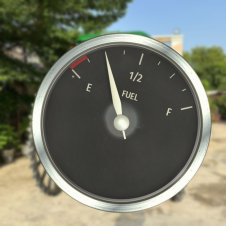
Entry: 0.25
